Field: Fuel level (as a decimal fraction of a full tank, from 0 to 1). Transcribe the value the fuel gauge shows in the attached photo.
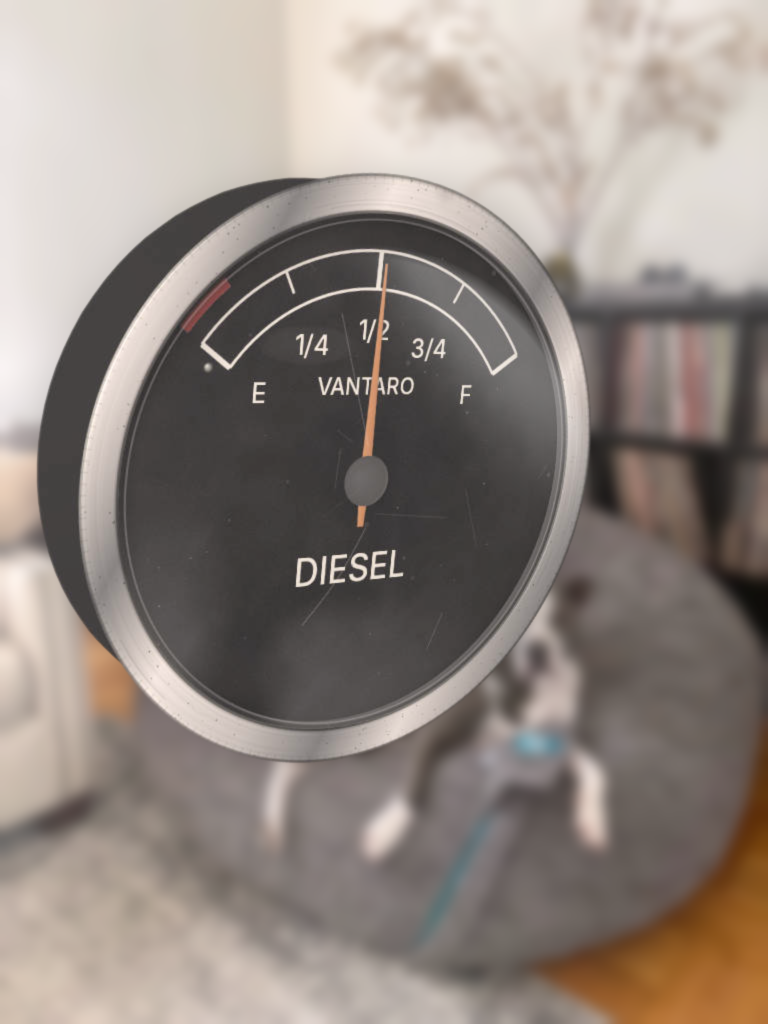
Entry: 0.5
